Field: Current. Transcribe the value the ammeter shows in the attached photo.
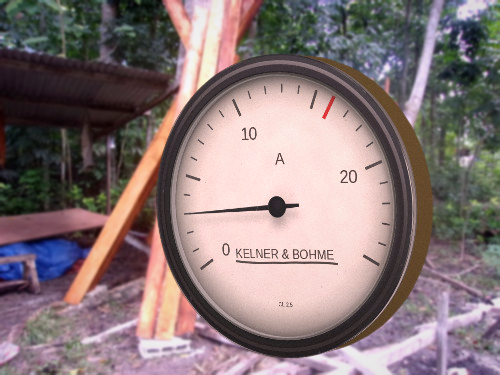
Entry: 3 A
